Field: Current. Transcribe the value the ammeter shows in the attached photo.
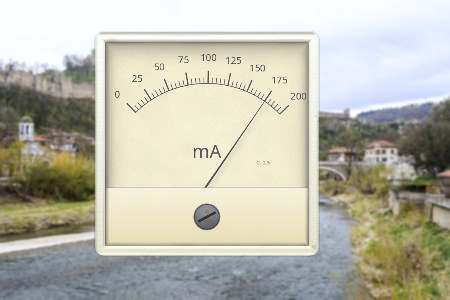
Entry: 175 mA
